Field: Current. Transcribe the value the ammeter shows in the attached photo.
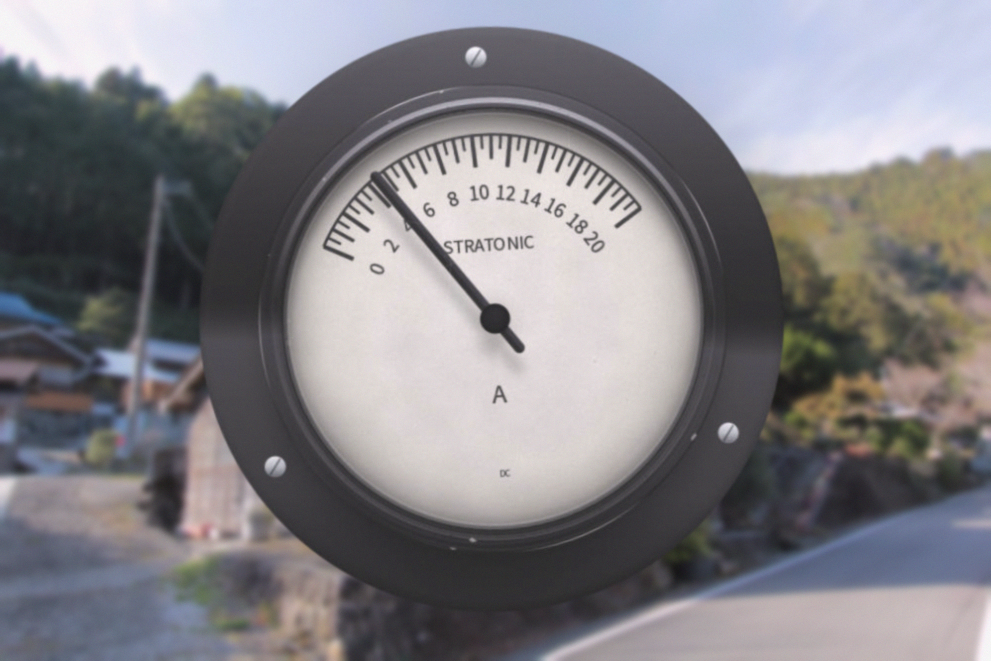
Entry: 4.5 A
